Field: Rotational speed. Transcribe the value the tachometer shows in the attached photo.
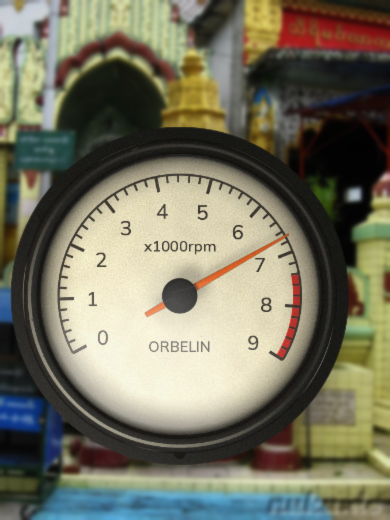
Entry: 6700 rpm
